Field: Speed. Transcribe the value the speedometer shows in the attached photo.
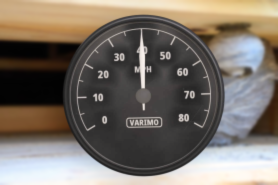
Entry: 40 mph
